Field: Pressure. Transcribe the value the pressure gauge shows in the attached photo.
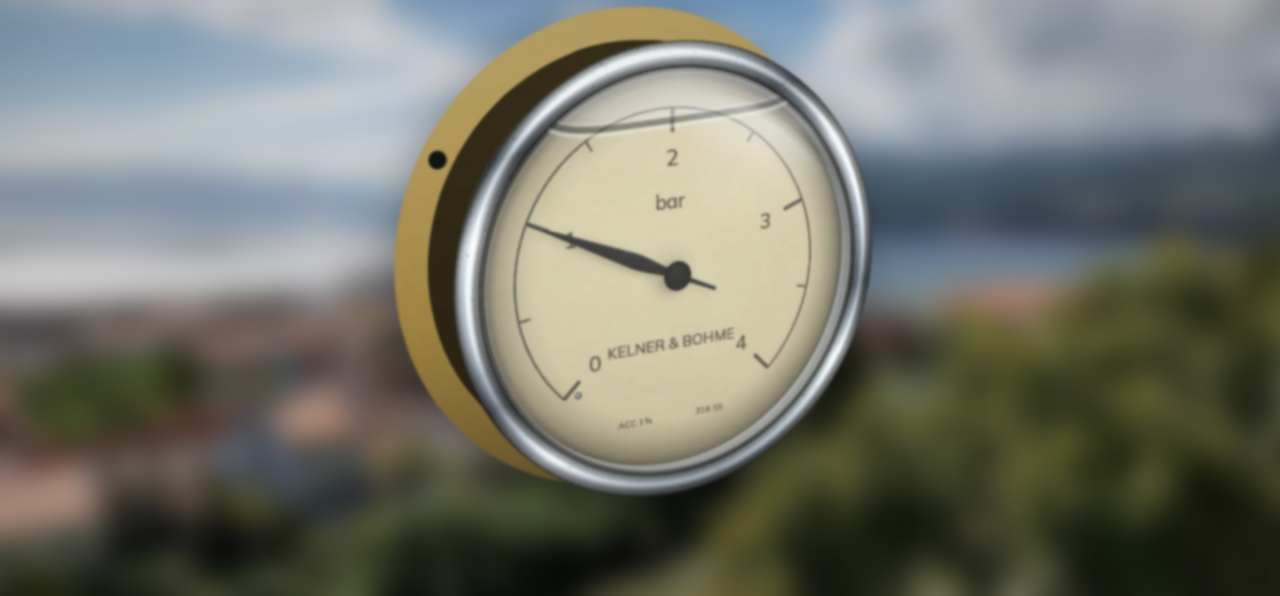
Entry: 1 bar
